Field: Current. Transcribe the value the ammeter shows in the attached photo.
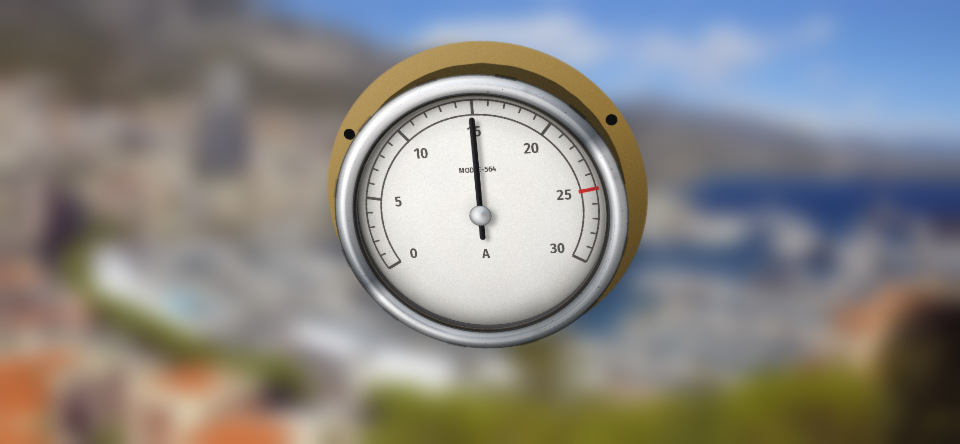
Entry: 15 A
